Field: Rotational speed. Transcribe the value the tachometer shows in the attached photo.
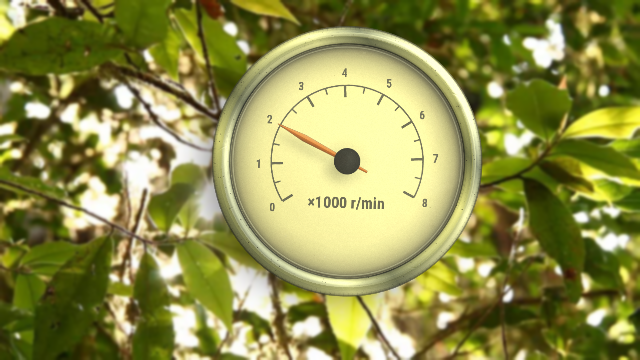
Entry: 2000 rpm
